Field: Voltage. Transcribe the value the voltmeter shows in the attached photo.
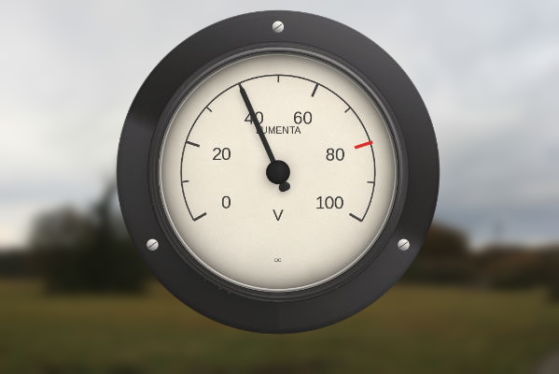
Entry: 40 V
